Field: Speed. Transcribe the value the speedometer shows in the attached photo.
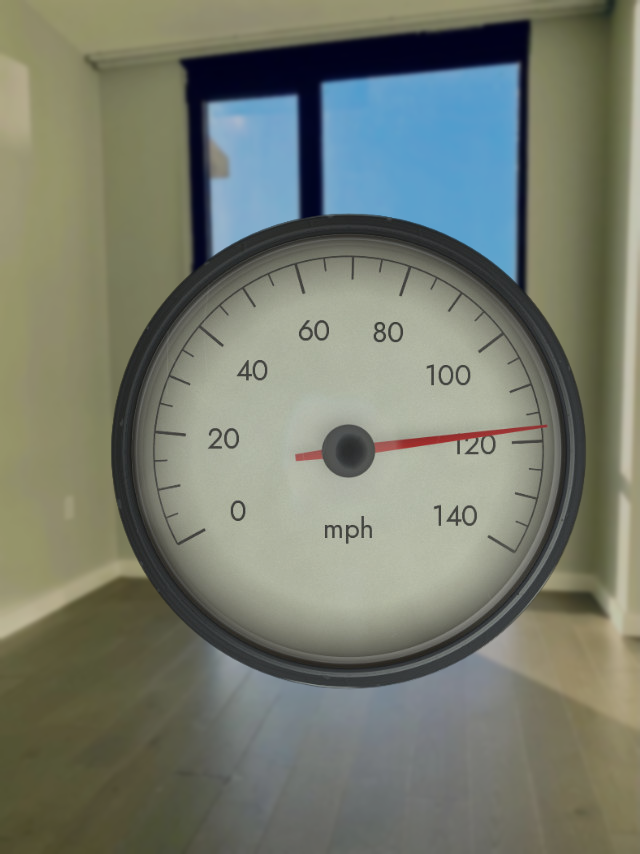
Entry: 117.5 mph
